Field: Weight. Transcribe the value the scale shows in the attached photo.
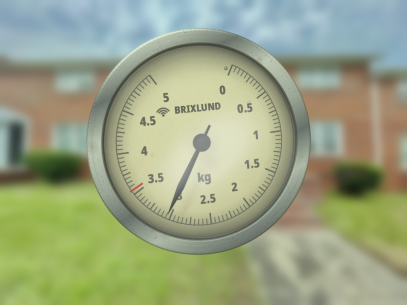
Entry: 3.05 kg
